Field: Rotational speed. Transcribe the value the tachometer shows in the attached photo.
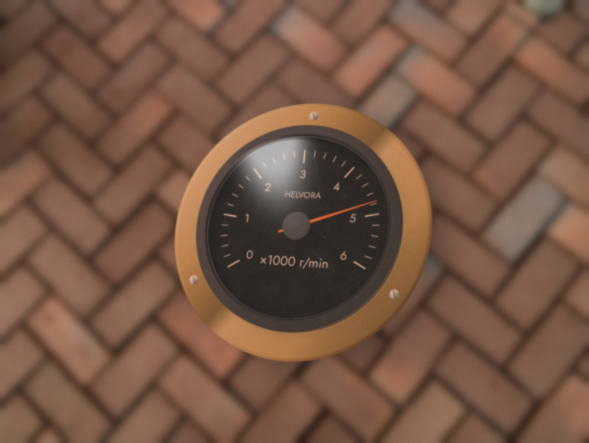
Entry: 4800 rpm
